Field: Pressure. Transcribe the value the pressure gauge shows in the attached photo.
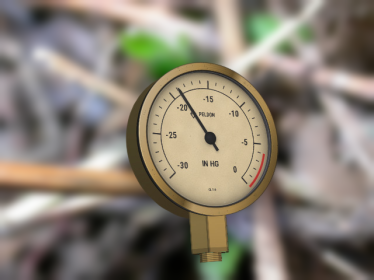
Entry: -19 inHg
